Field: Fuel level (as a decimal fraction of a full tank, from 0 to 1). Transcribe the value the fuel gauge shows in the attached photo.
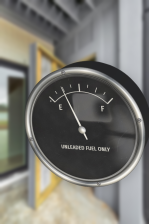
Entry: 0.25
